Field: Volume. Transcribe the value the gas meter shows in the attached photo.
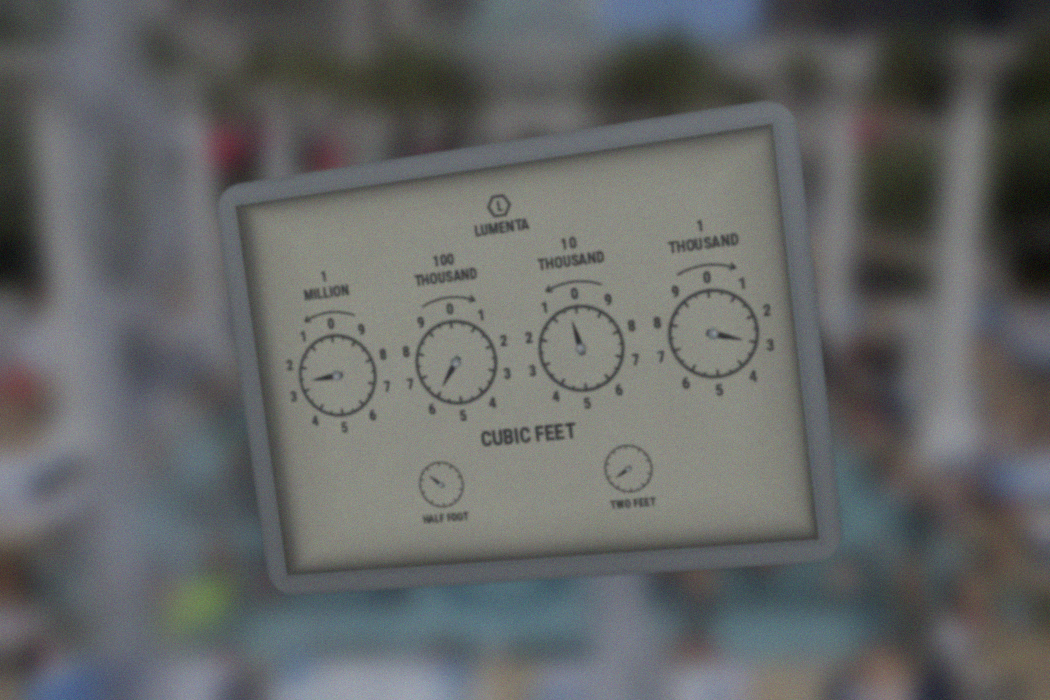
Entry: 260300 ft³
